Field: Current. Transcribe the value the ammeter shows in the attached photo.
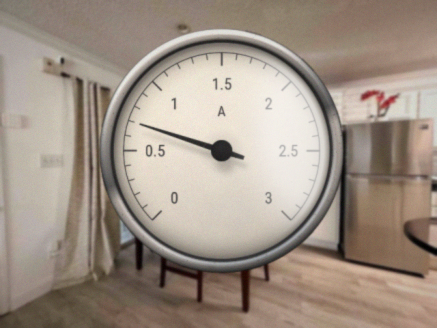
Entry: 0.7 A
